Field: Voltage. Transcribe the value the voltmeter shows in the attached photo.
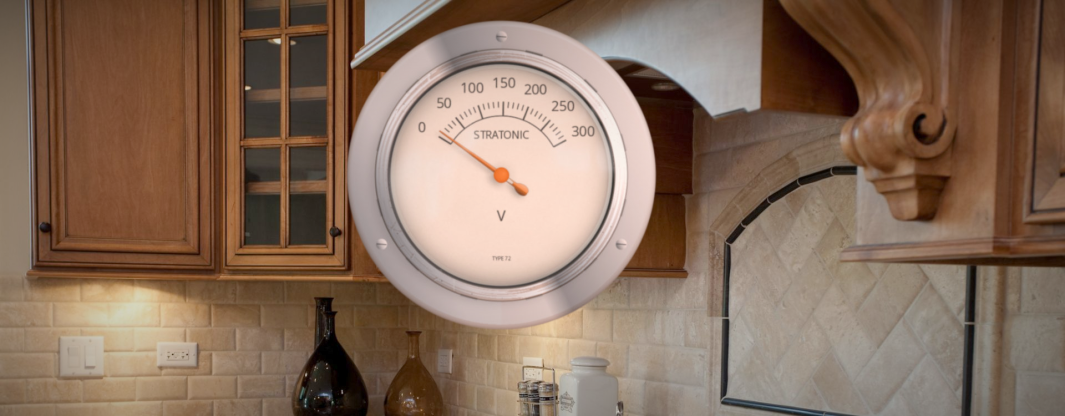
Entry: 10 V
